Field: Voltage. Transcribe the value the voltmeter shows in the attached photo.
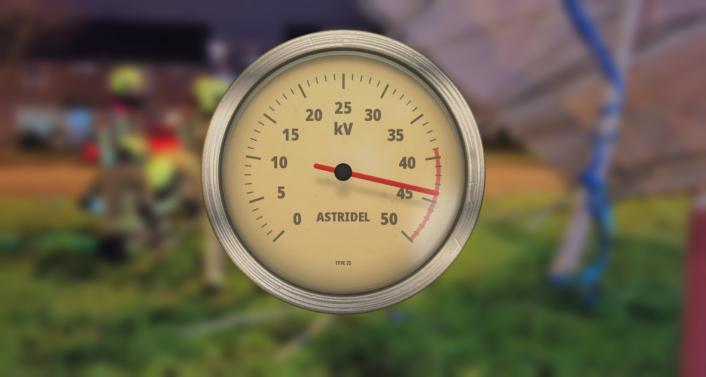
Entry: 44 kV
